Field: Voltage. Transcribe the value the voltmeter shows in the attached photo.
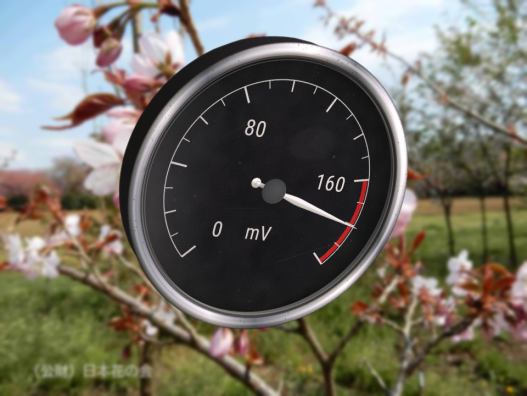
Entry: 180 mV
